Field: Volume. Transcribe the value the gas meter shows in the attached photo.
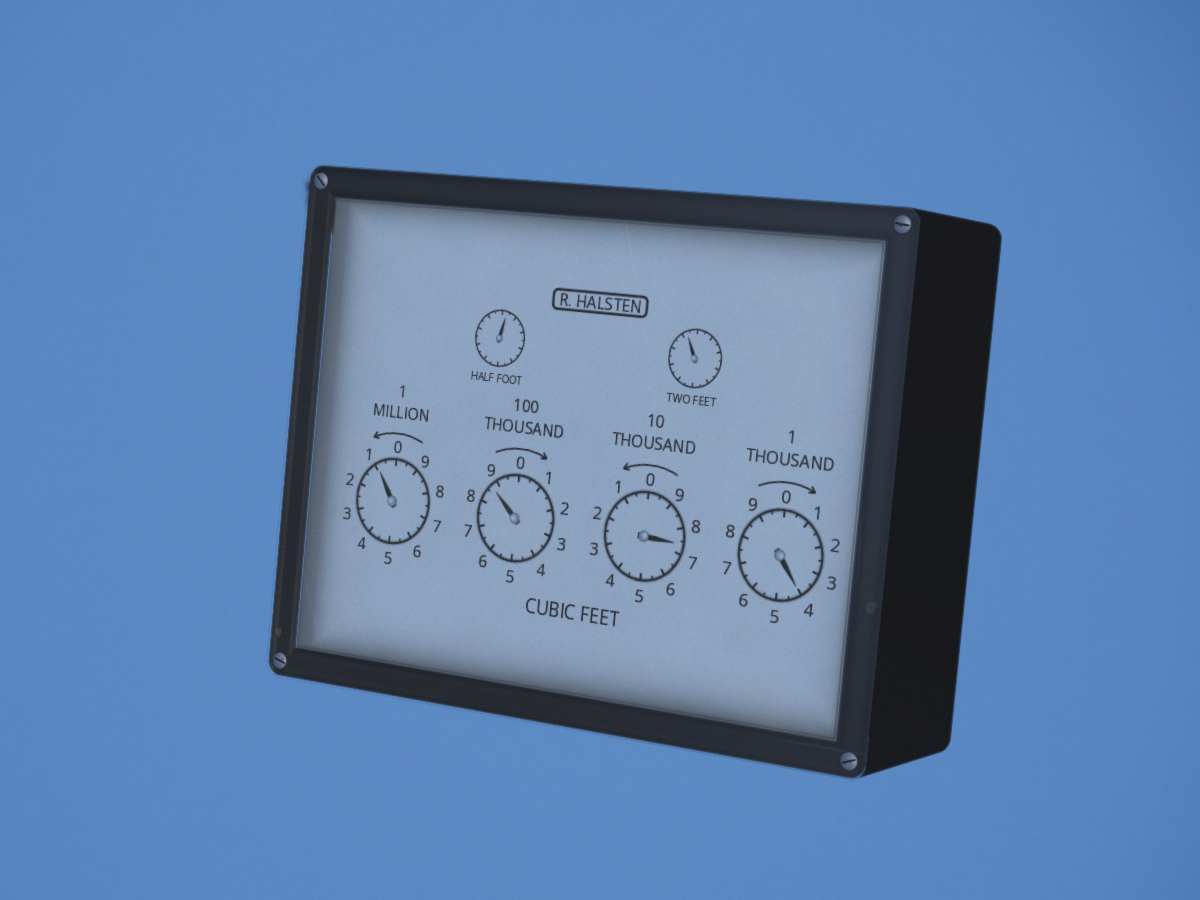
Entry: 87400 ft³
